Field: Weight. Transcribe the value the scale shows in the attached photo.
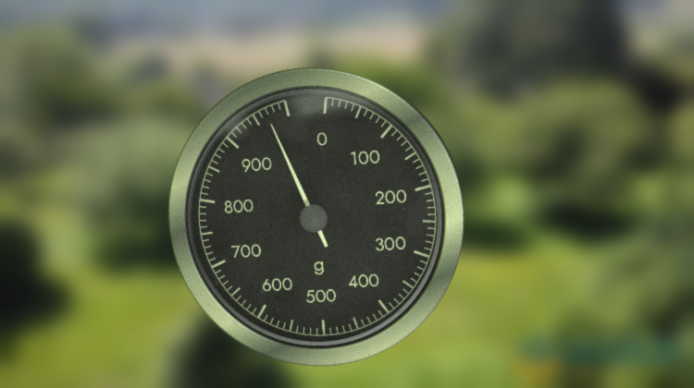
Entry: 970 g
